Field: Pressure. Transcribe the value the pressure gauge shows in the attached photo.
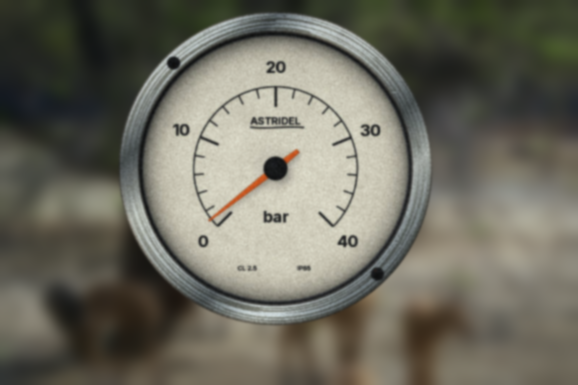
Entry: 1 bar
